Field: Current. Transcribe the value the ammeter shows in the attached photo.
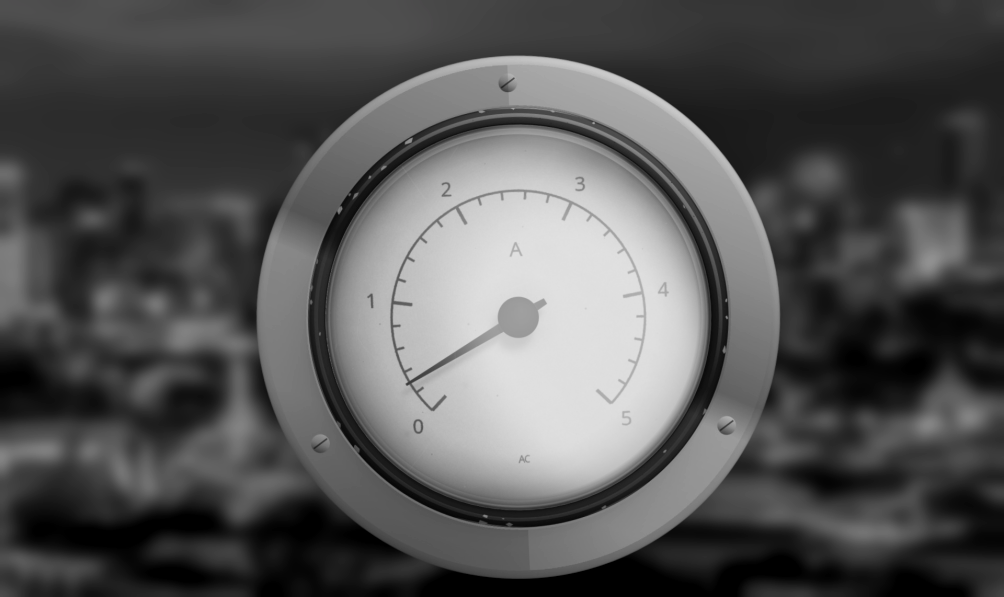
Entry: 0.3 A
